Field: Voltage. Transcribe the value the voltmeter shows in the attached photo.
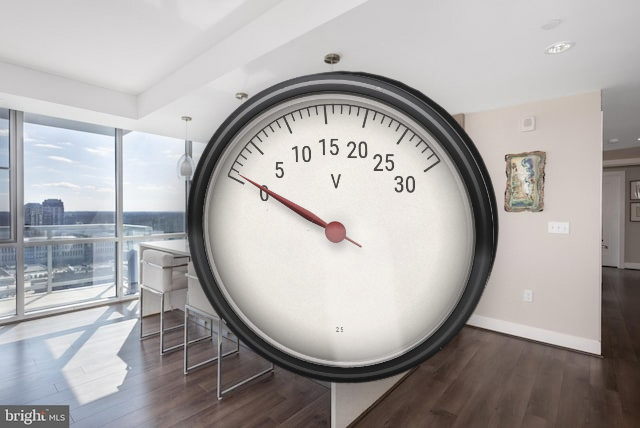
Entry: 1 V
